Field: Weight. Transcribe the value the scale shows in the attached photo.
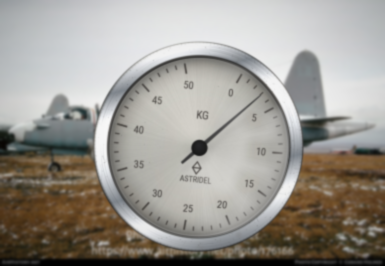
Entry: 3 kg
